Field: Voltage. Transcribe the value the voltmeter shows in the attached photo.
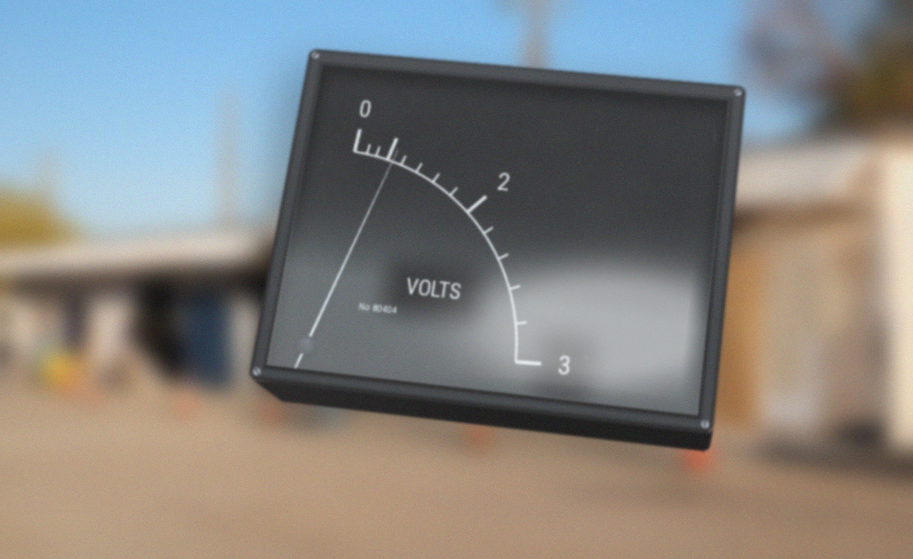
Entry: 1.1 V
